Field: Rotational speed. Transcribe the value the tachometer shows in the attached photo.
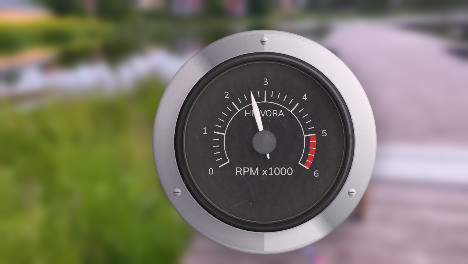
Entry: 2600 rpm
